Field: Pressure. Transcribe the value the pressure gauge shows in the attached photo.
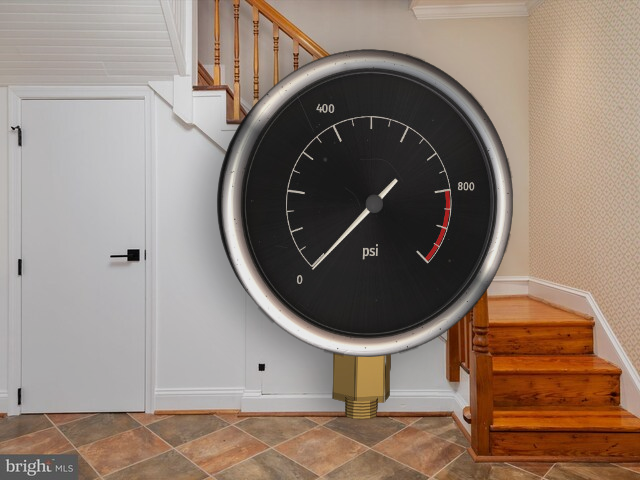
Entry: 0 psi
